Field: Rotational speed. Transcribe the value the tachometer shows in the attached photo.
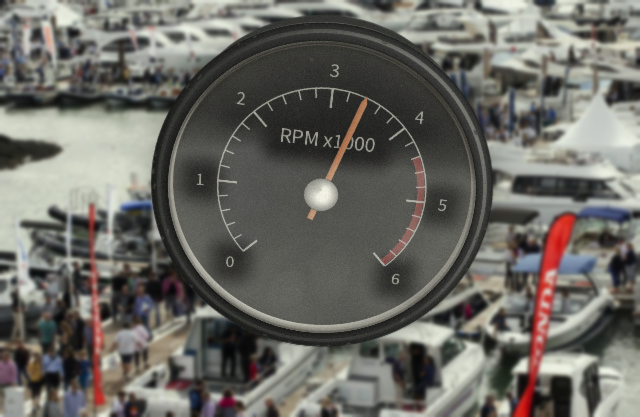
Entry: 3400 rpm
